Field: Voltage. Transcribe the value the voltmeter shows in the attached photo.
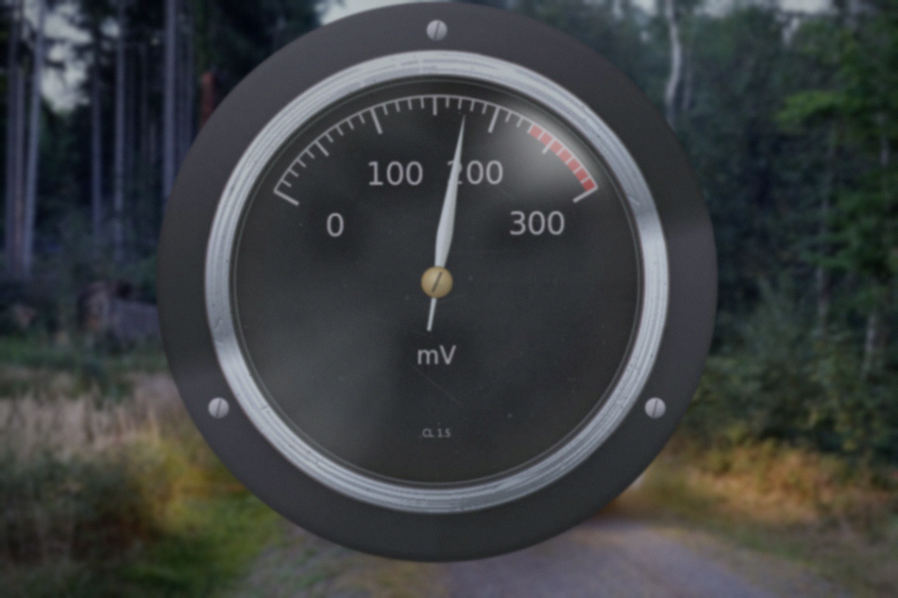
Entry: 175 mV
